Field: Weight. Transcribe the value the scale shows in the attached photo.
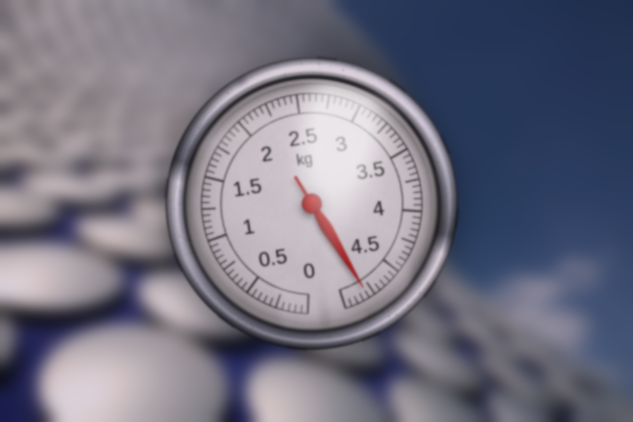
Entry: 4.8 kg
